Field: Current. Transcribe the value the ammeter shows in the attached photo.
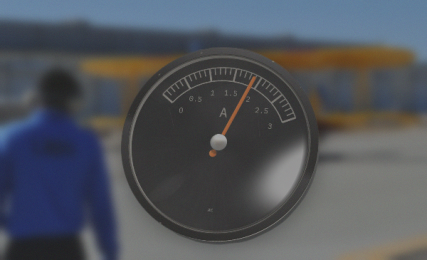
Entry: 1.9 A
